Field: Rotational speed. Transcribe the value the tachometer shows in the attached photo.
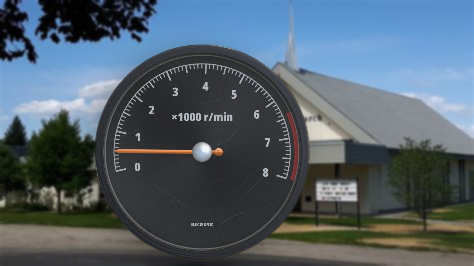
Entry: 500 rpm
